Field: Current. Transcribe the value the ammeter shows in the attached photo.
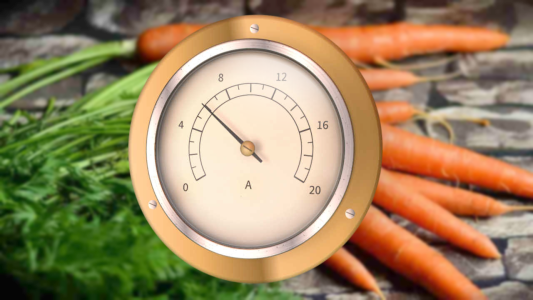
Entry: 6 A
